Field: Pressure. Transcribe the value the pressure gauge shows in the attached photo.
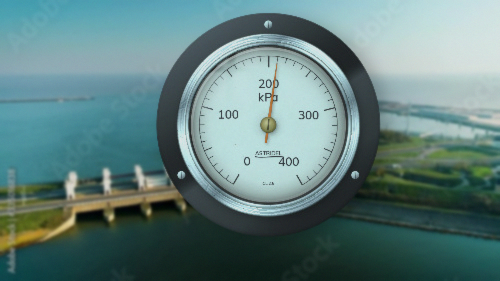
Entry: 210 kPa
